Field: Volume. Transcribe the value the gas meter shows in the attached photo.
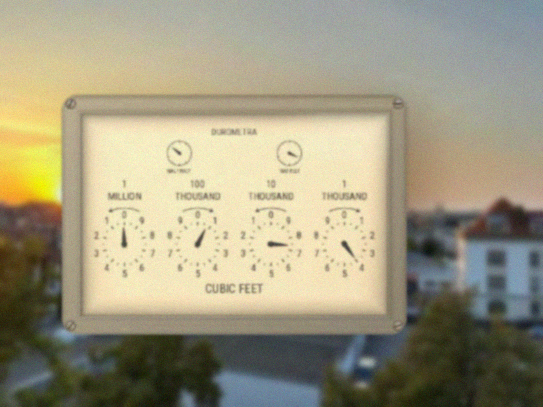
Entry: 7400 ft³
